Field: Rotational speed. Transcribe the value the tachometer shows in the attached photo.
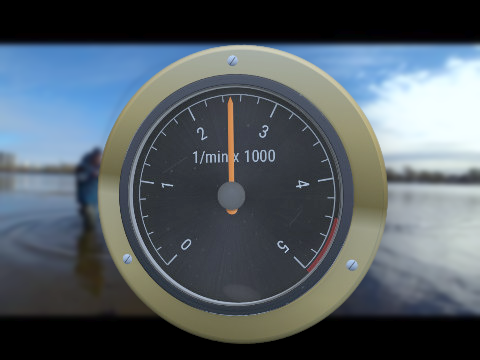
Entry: 2500 rpm
